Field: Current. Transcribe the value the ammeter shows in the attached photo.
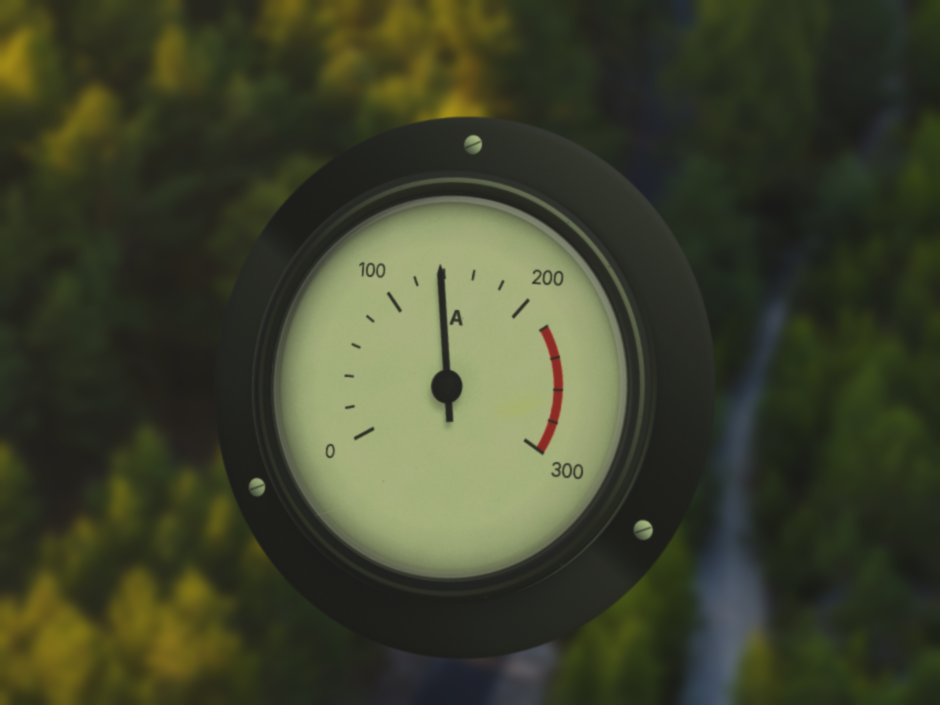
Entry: 140 A
